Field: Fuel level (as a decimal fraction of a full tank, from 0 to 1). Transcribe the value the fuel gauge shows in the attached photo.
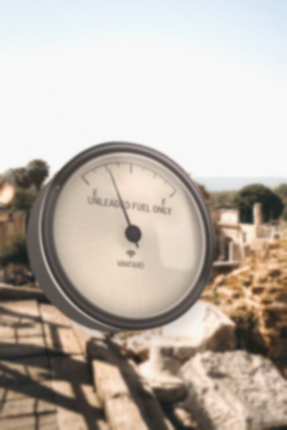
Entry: 0.25
